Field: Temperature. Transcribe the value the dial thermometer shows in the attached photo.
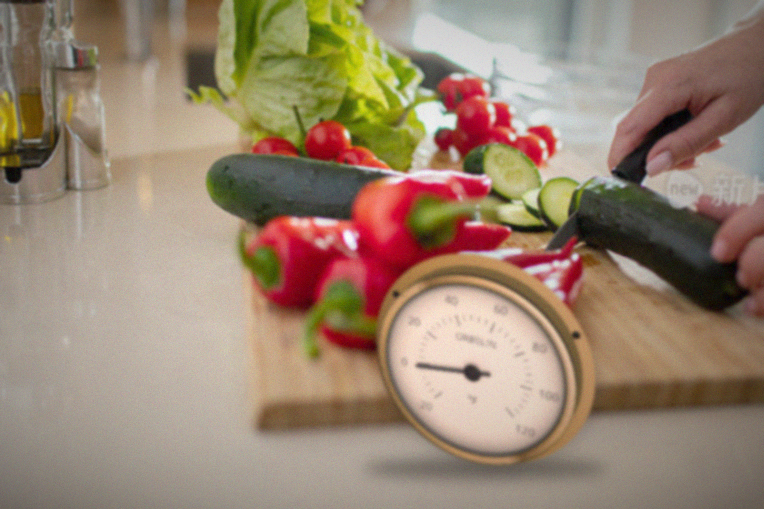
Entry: 0 °F
